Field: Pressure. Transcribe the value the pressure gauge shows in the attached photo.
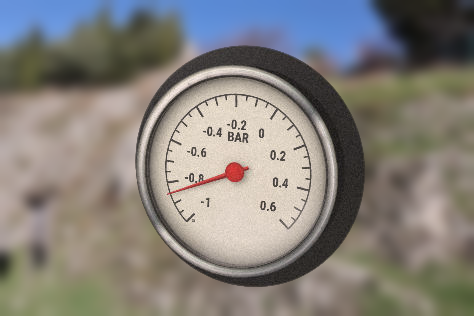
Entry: -0.85 bar
